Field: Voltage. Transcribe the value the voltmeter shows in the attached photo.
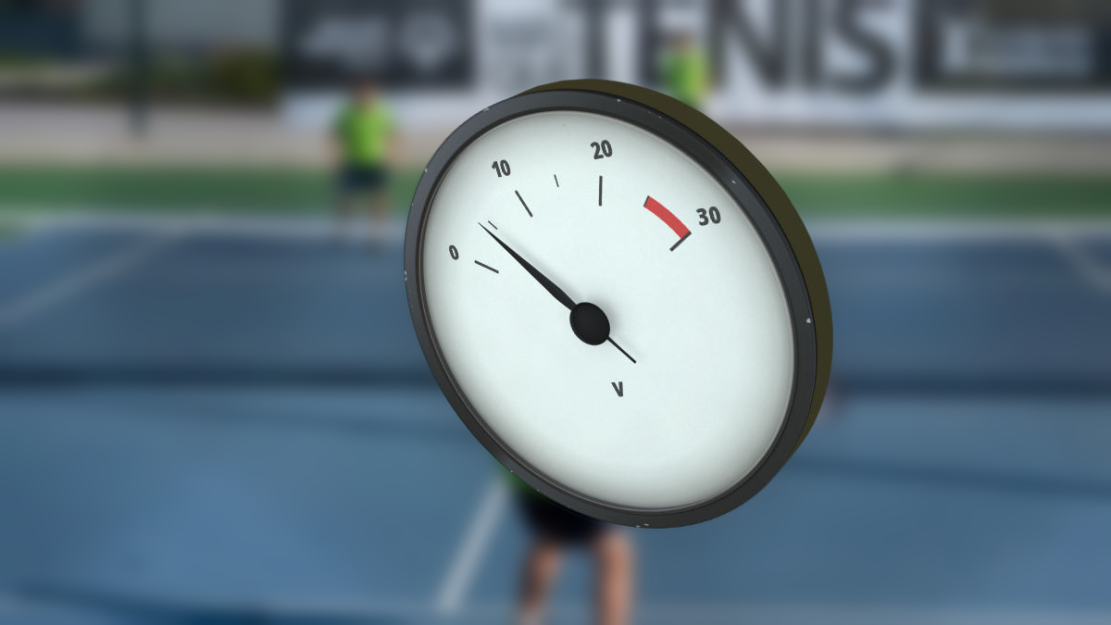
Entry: 5 V
